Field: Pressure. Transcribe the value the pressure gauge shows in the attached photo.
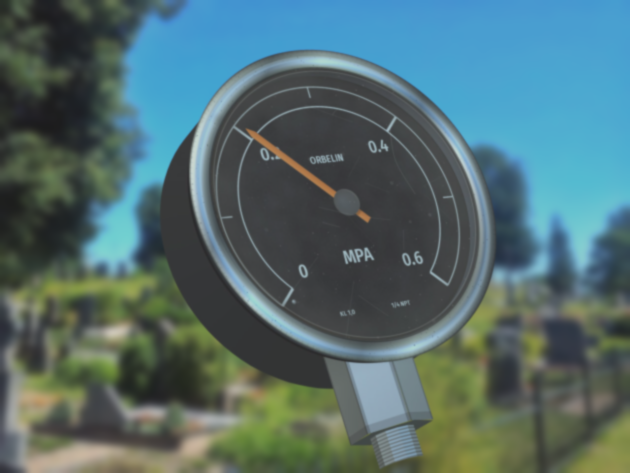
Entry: 0.2 MPa
